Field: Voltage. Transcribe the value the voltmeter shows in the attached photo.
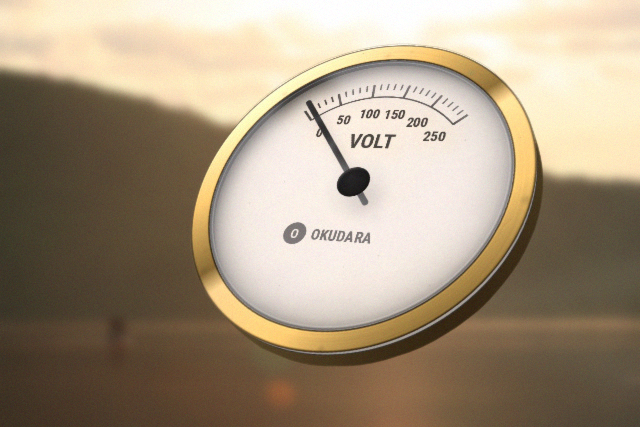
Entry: 10 V
